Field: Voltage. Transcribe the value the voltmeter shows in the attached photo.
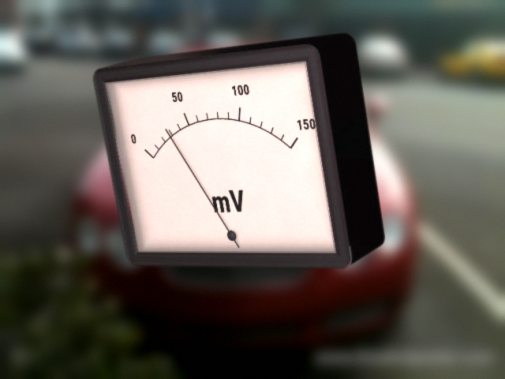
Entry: 30 mV
